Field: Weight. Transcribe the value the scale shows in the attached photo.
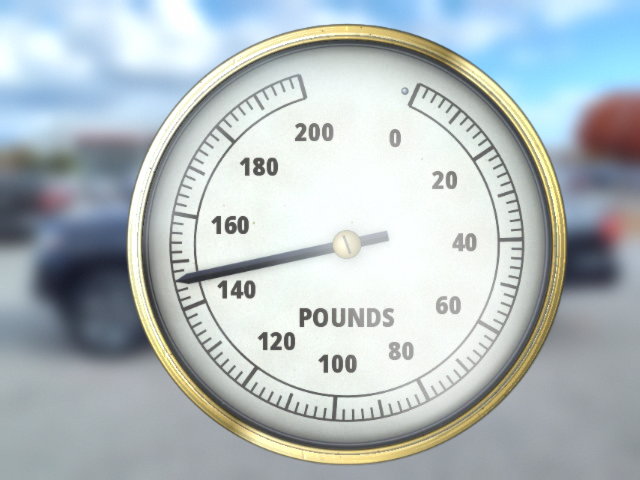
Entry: 146 lb
